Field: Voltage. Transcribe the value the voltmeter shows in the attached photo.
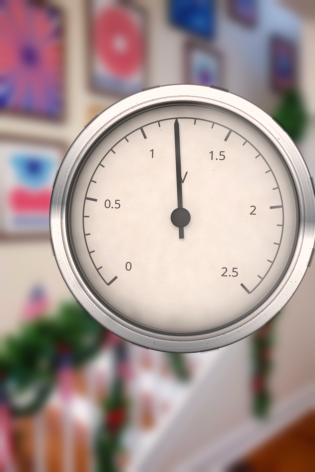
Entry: 1.2 V
